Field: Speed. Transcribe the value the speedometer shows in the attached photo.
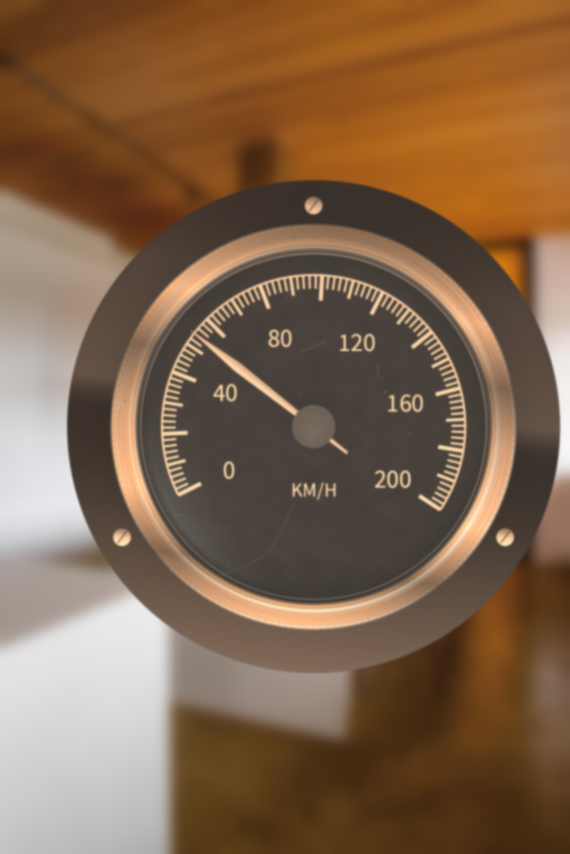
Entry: 54 km/h
